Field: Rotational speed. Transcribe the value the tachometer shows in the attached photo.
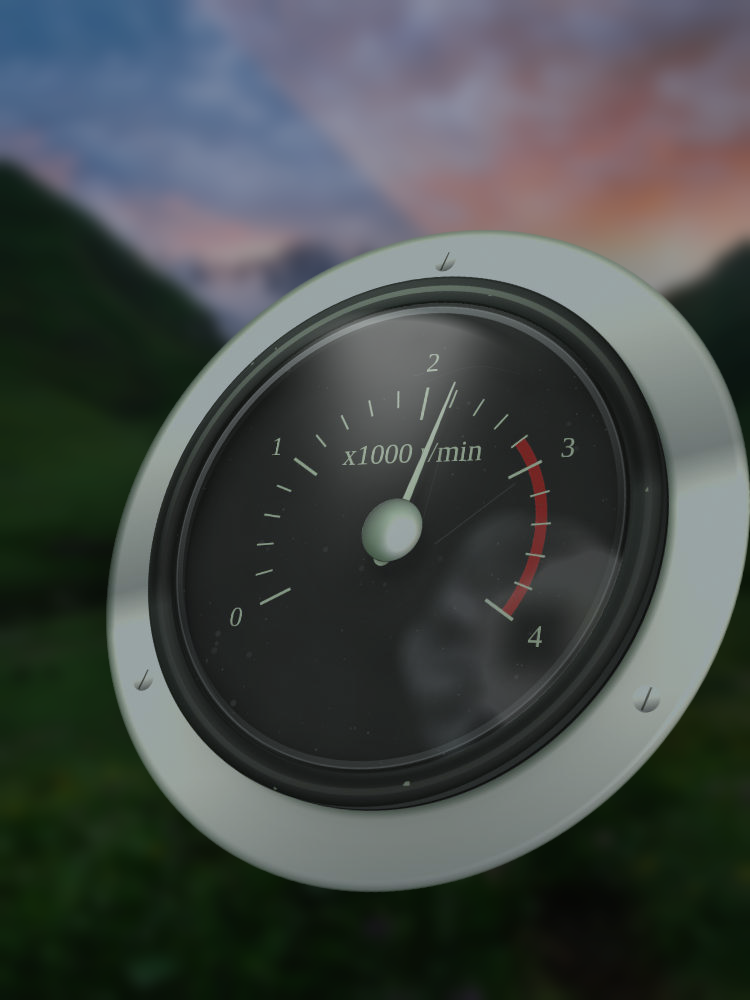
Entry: 2200 rpm
